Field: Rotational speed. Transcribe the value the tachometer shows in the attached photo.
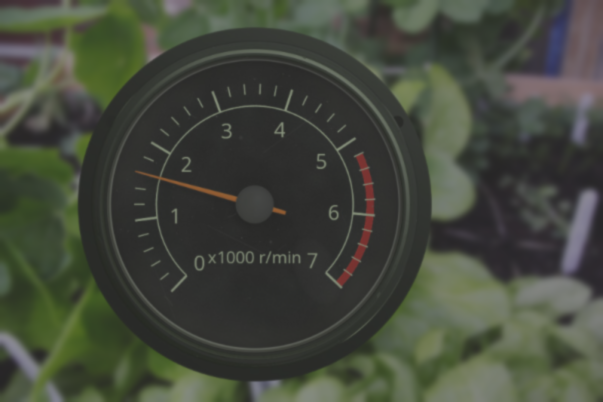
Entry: 1600 rpm
